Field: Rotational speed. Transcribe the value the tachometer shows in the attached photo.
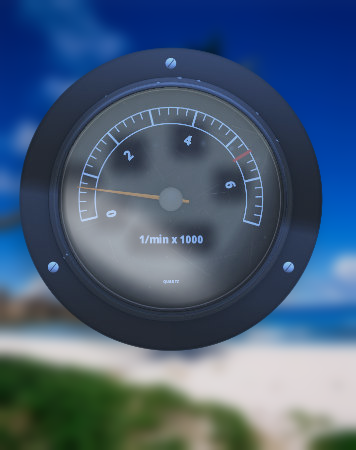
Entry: 700 rpm
